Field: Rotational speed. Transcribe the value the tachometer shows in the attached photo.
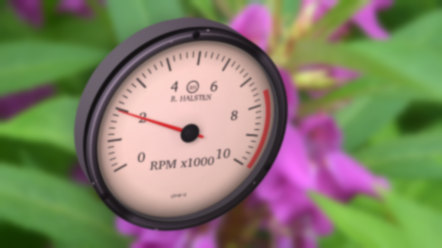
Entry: 2000 rpm
